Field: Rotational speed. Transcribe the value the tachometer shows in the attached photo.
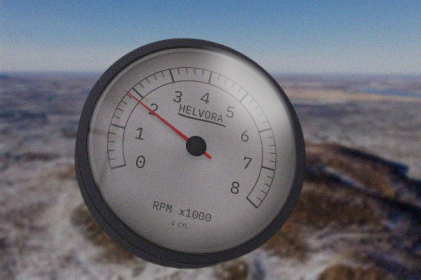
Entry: 1800 rpm
